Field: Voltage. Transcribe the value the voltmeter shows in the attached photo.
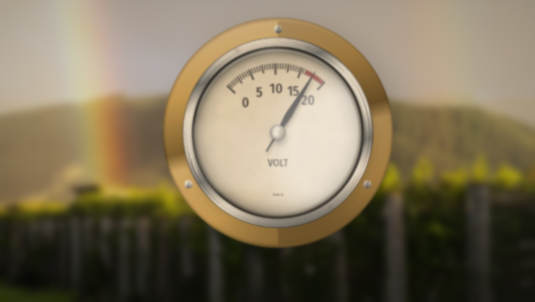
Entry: 17.5 V
